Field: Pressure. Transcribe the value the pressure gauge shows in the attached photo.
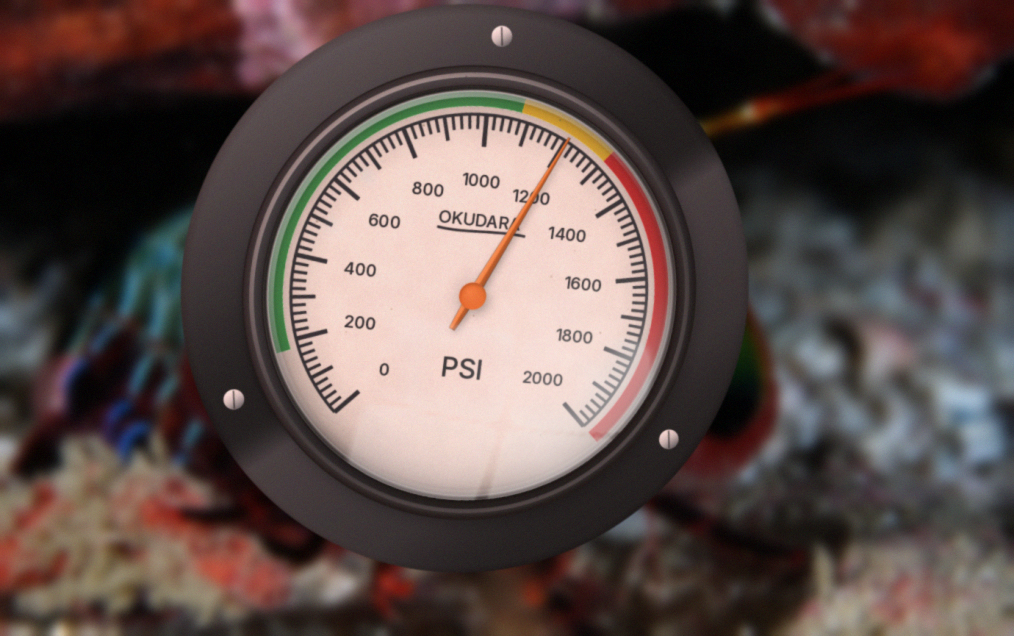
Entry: 1200 psi
